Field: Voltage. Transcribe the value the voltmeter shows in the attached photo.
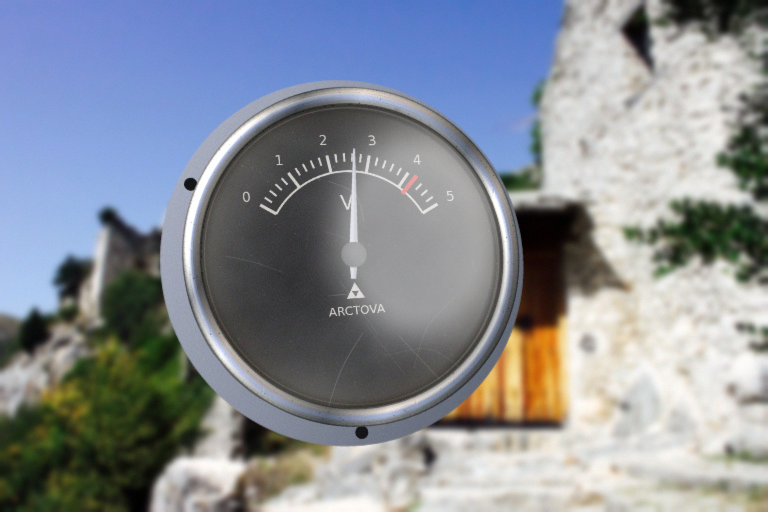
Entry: 2.6 V
